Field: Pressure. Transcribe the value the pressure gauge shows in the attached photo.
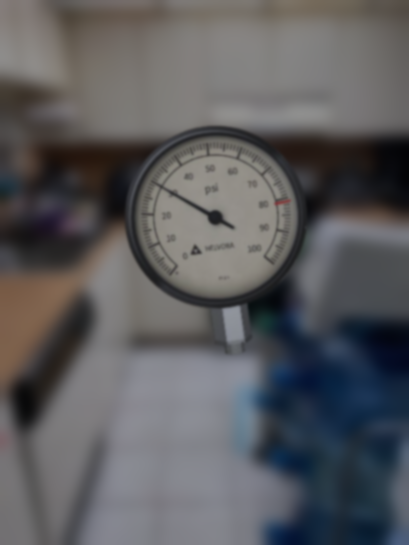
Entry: 30 psi
